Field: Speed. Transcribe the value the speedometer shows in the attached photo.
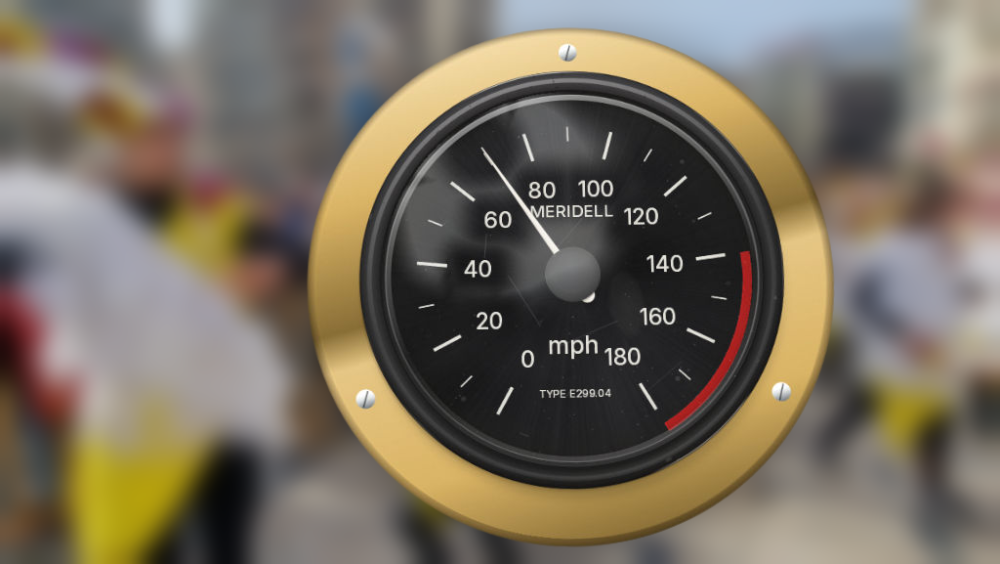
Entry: 70 mph
